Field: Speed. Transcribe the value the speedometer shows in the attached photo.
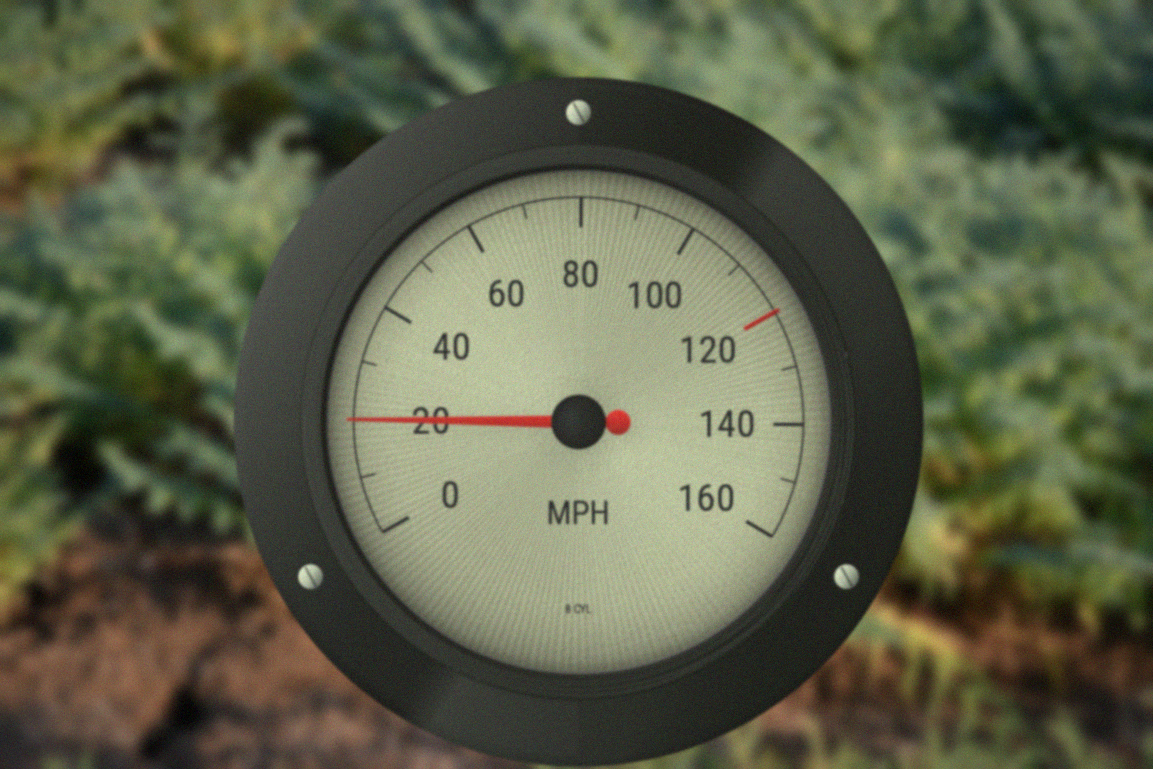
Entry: 20 mph
